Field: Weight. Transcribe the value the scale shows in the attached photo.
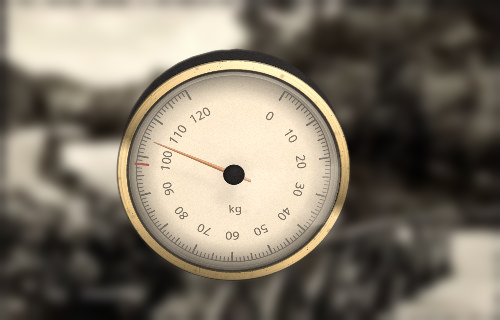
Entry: 105 kg
